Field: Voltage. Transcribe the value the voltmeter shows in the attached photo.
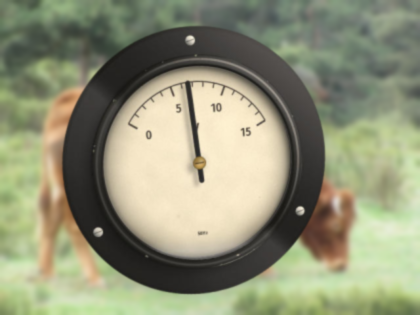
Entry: 6.5 V
